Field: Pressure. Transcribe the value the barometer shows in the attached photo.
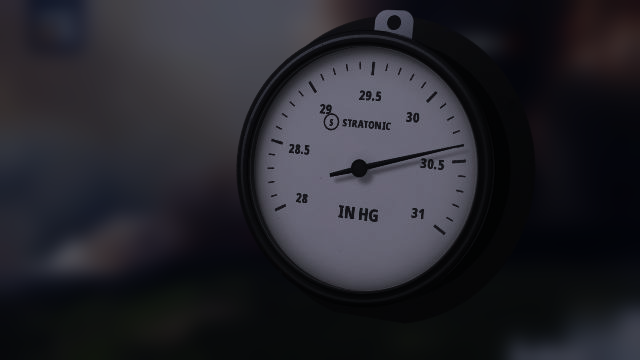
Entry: 30.4 inHg
